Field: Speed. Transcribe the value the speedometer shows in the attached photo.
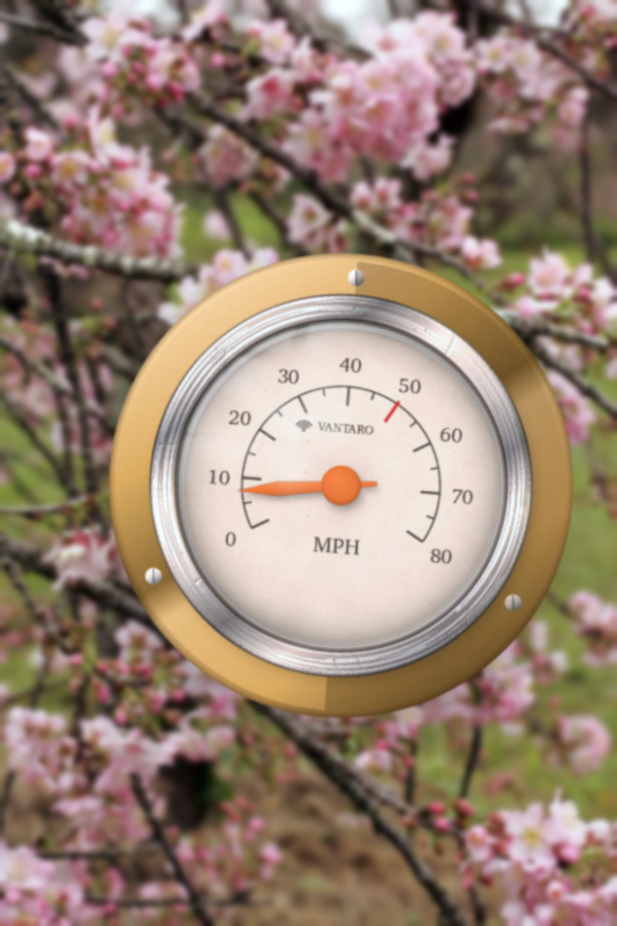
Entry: 7.5 mph
